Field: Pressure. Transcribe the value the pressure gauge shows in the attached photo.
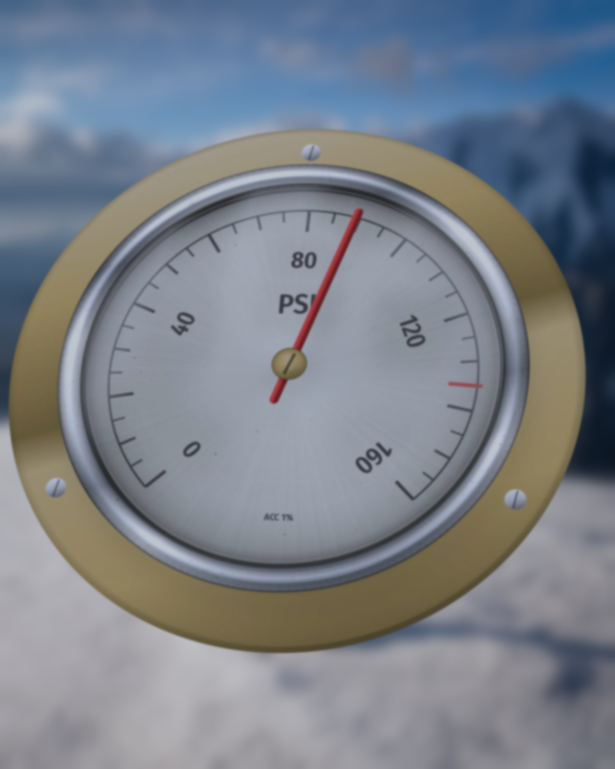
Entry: 90 psi
